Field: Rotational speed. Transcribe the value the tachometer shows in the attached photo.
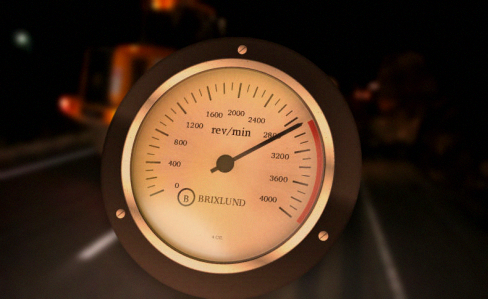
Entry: 2900 rpm
